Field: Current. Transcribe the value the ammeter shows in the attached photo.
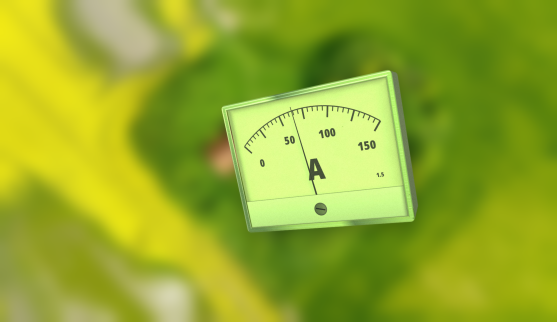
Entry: 65 A
